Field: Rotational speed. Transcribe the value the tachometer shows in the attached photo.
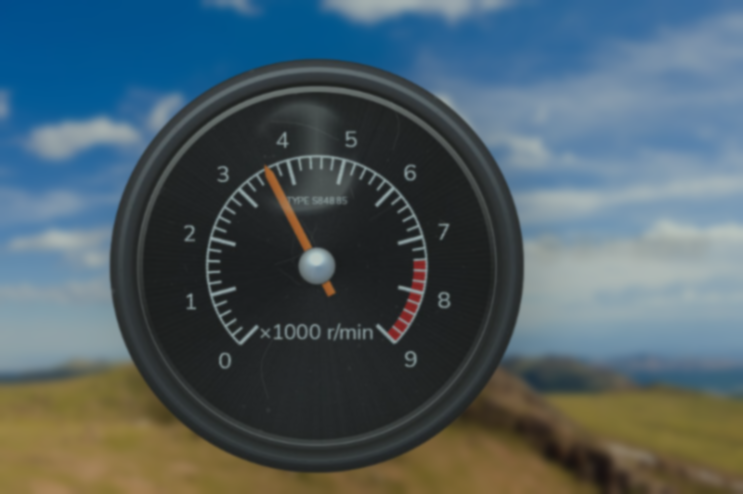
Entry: 3600 rpm
